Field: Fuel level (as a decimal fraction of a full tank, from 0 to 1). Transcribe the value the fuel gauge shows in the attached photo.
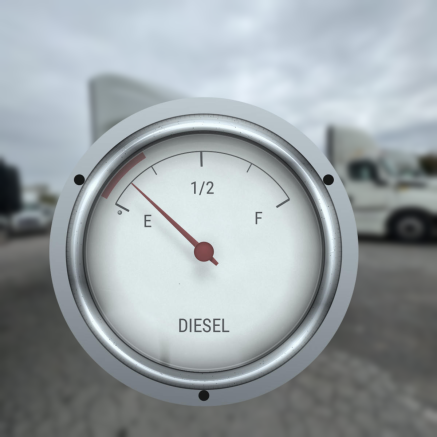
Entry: 0.125
